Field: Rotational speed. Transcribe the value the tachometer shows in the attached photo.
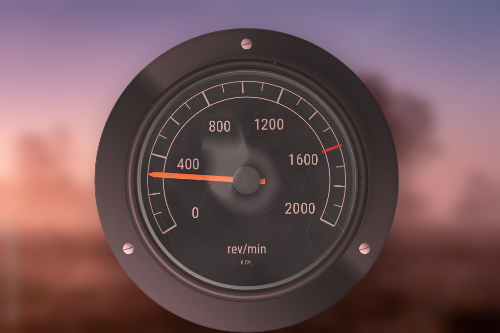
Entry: 300 rpm
